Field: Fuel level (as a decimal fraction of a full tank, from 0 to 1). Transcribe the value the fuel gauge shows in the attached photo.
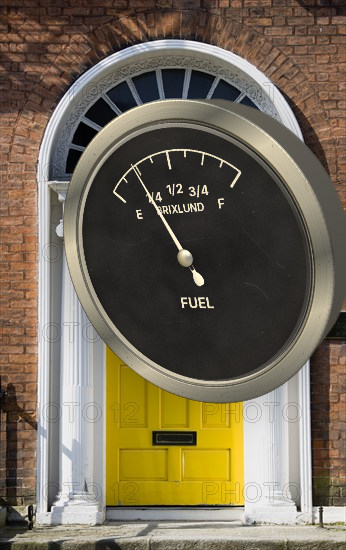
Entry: 0.25
